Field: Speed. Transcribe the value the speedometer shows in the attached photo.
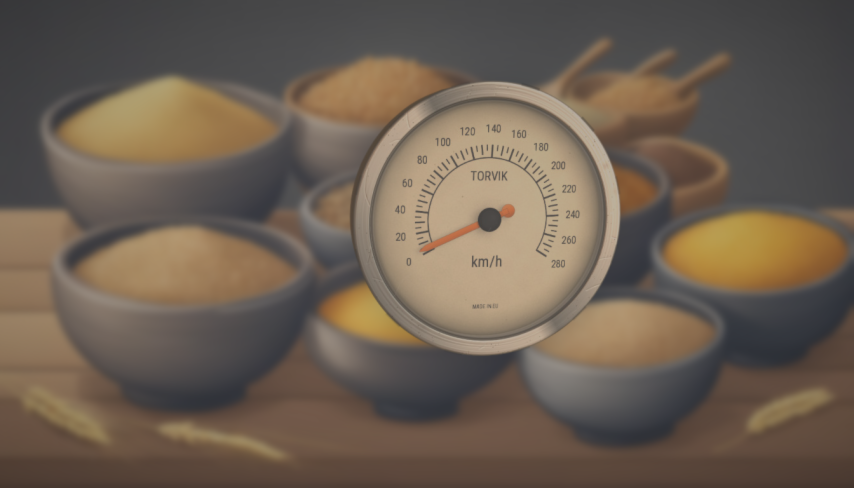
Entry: 5 km/h
